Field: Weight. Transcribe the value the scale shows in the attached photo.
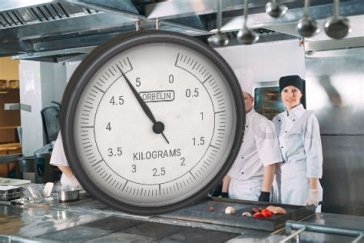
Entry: 4.85 kg
